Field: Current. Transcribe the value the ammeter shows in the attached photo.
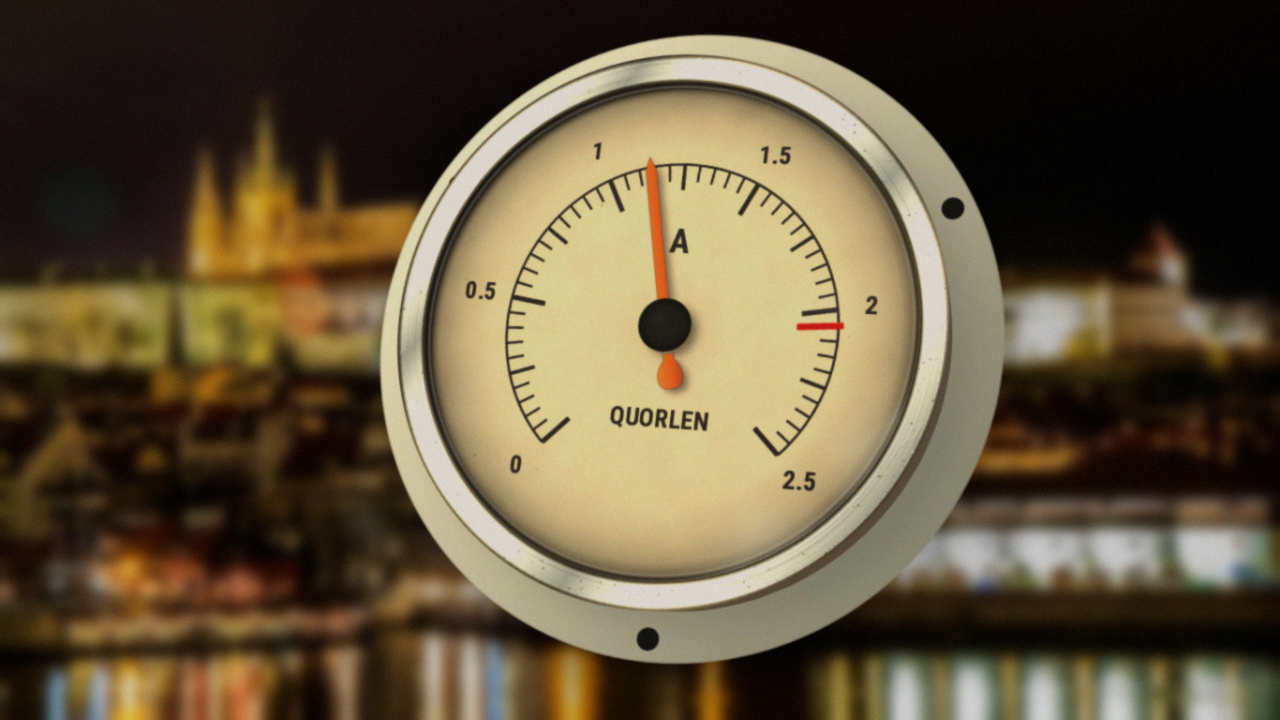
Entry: 1.15 A
